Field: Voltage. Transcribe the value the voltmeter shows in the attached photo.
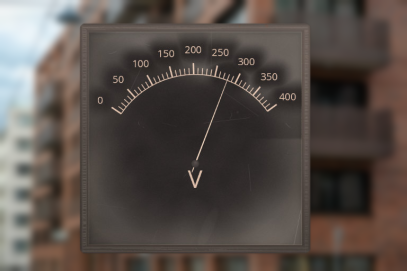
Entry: 280 V
